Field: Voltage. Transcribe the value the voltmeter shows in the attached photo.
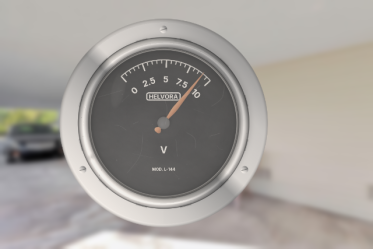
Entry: 9 V
